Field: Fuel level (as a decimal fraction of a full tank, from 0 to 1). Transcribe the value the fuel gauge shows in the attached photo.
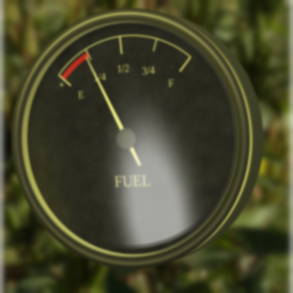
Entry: 0.25
